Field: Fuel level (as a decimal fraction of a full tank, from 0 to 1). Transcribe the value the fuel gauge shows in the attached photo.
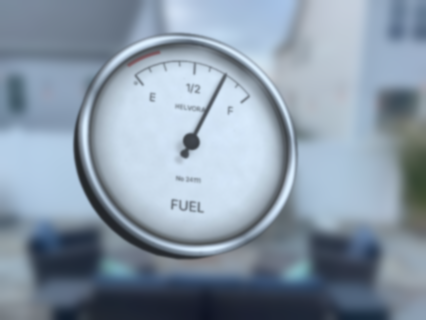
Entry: 0.75
